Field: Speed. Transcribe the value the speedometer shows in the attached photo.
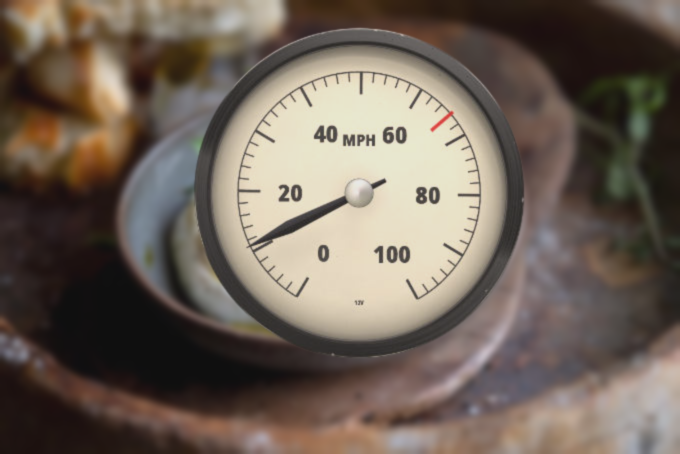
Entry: 11 mph
